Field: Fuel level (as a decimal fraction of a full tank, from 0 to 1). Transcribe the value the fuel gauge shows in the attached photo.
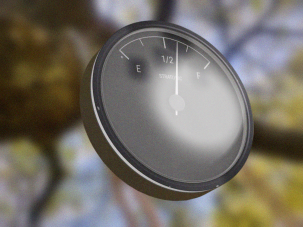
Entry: 0.625
